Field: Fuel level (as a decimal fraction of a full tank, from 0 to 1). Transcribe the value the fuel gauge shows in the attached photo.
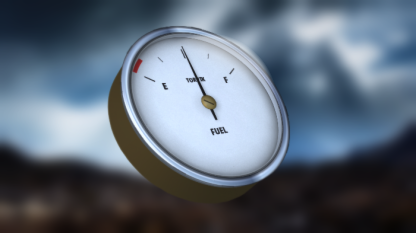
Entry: 0.5
